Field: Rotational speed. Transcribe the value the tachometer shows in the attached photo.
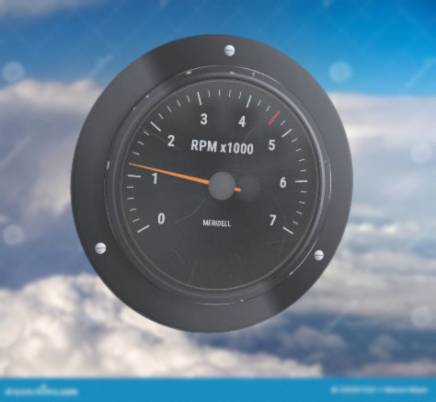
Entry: 1200 rpm
